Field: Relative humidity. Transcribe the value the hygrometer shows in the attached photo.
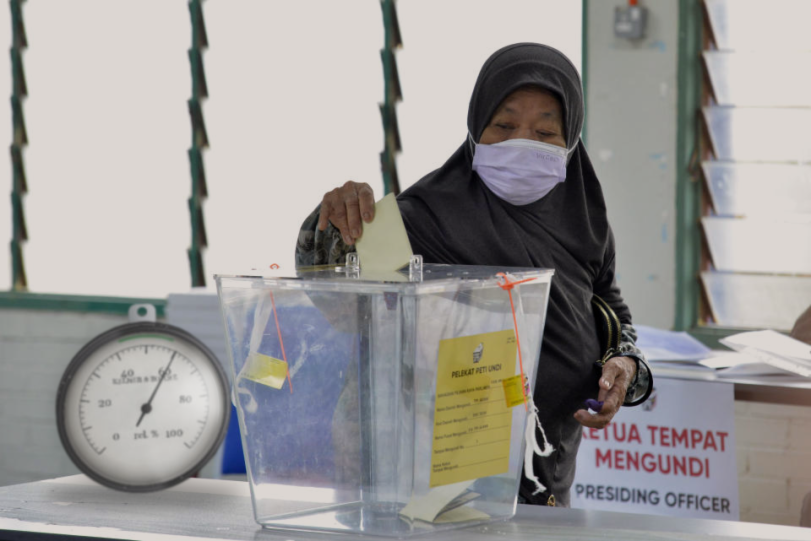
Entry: 60 %
